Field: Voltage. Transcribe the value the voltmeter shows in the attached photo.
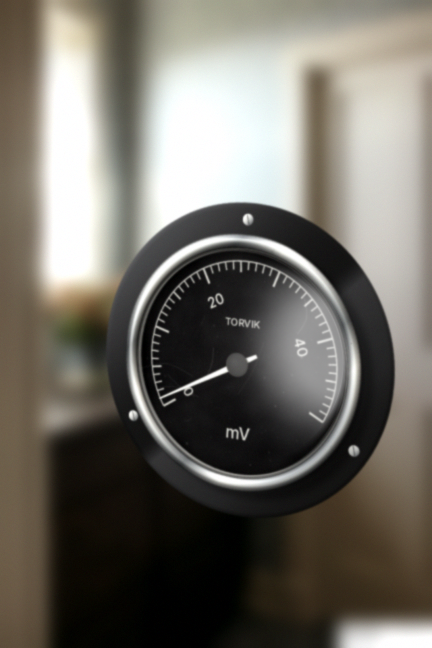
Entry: 1 mV
